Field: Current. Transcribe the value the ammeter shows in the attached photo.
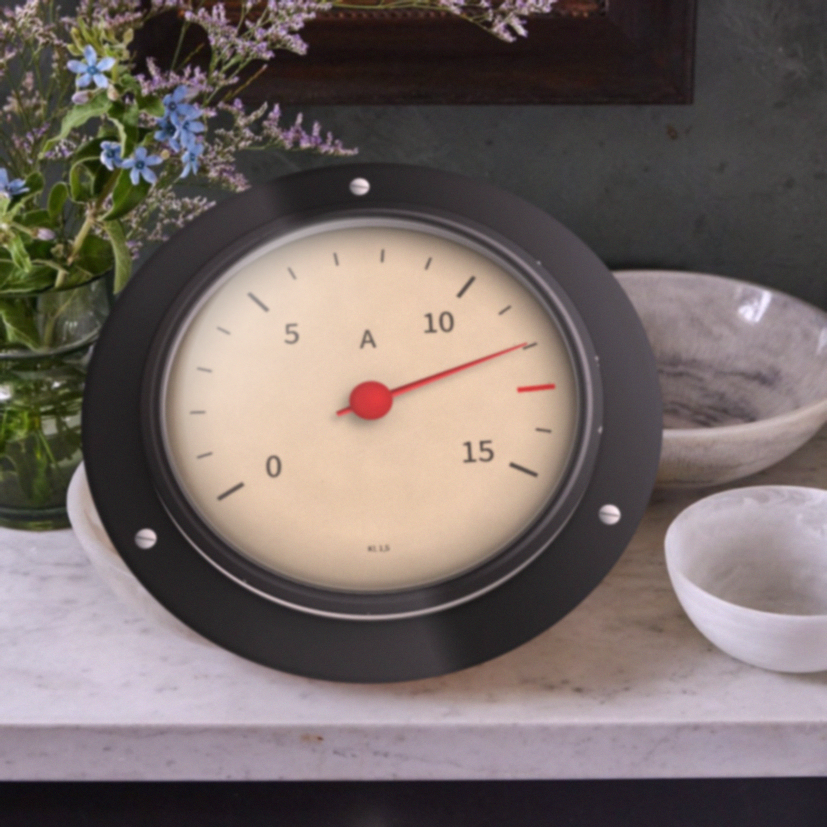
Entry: 12 A
